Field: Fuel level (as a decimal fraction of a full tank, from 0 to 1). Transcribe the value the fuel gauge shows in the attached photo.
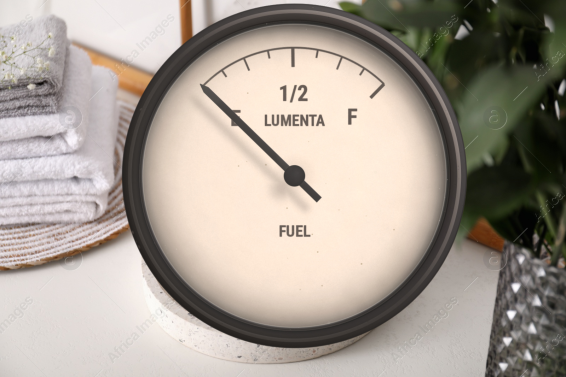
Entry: 0
